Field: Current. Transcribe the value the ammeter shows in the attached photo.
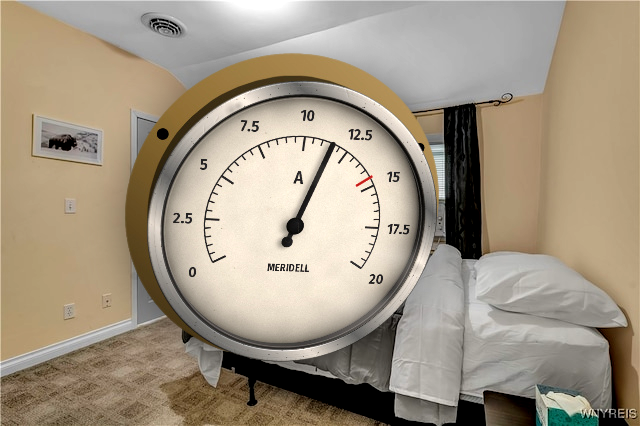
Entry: 11.5 A
